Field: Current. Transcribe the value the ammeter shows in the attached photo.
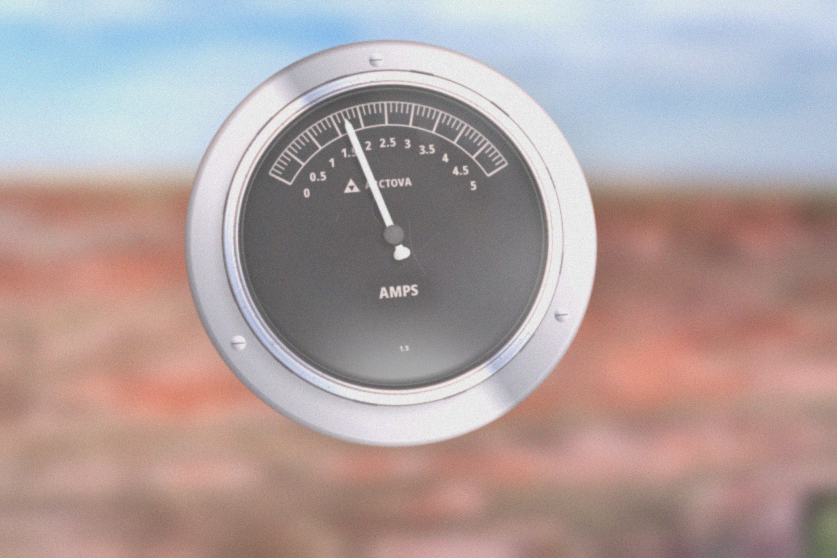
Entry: 1.7 A
